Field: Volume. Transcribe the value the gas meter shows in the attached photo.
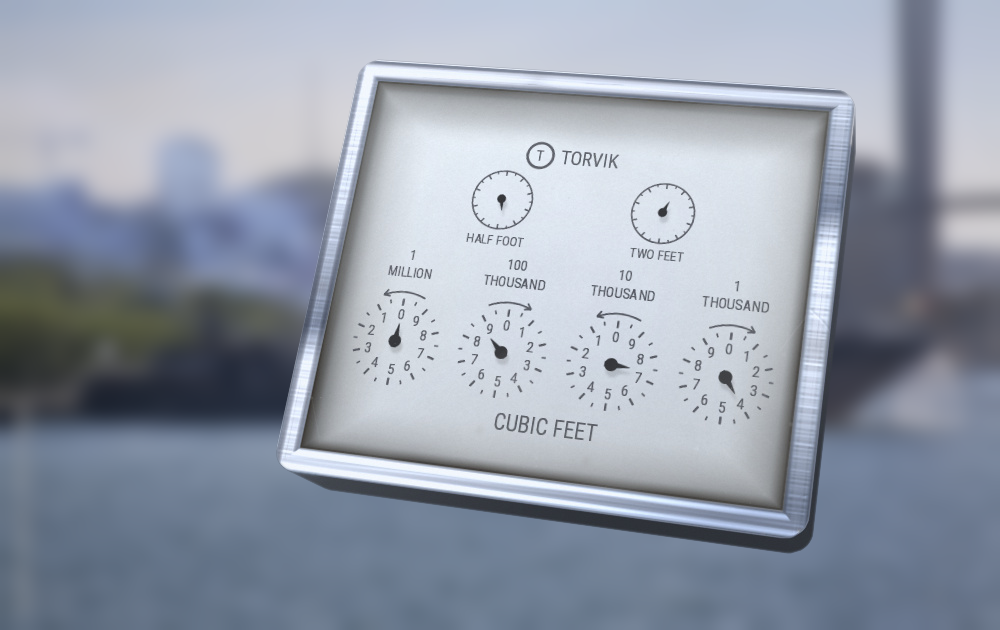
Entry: 987400 ft³
